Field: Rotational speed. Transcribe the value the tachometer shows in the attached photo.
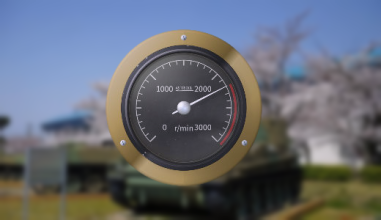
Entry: 2200 rpm
